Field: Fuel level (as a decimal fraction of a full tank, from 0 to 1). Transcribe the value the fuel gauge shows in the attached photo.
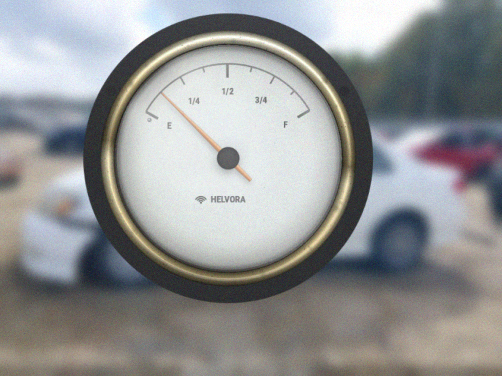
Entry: 0.125
